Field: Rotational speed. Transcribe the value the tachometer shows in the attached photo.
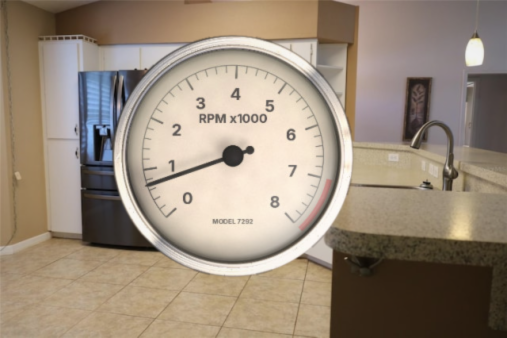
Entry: 700 rpm
